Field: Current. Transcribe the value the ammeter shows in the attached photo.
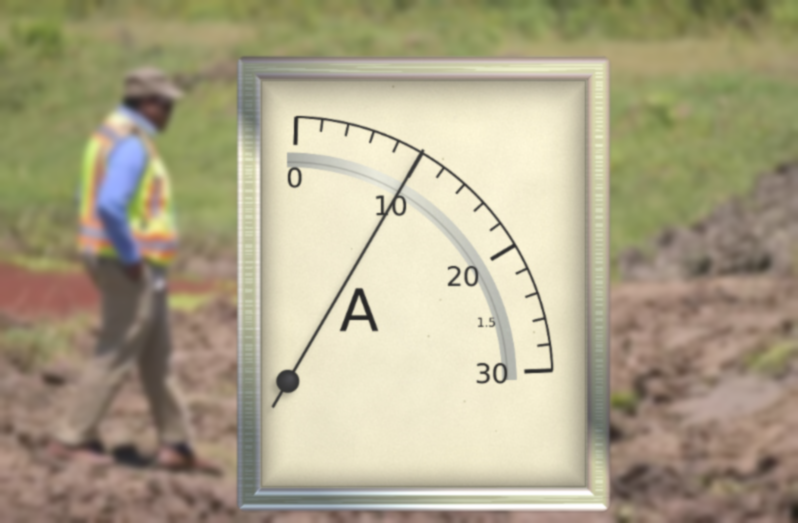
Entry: 10 A
